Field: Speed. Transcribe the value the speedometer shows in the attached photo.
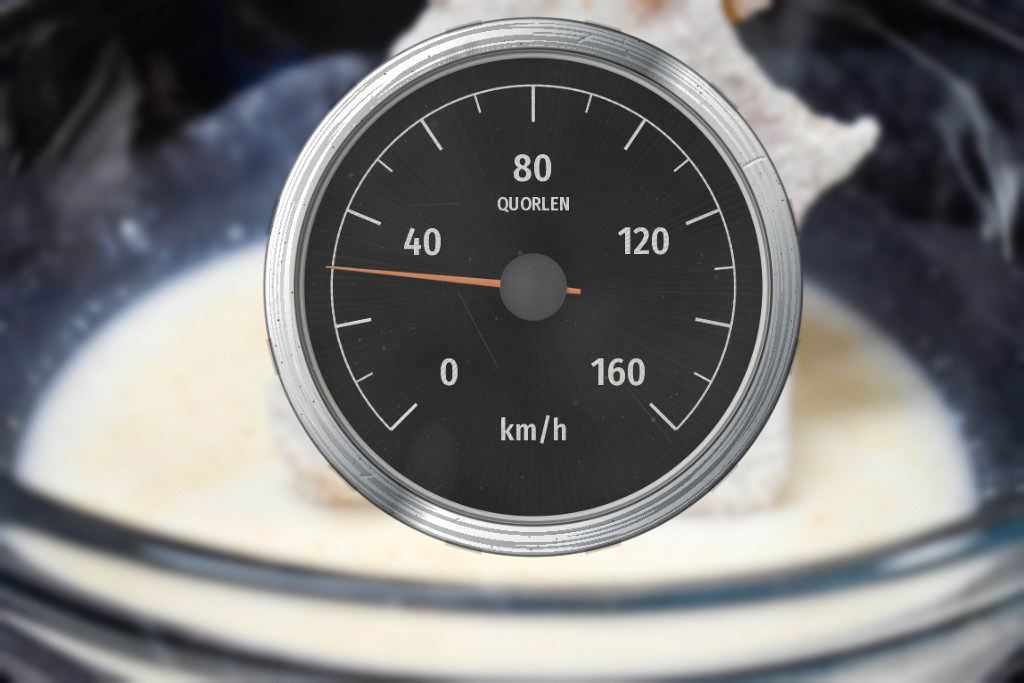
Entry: 30 km/h
